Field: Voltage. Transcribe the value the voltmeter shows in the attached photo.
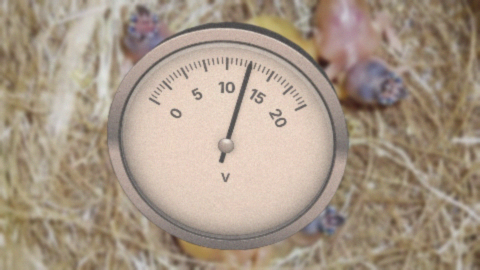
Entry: 12.5 V
